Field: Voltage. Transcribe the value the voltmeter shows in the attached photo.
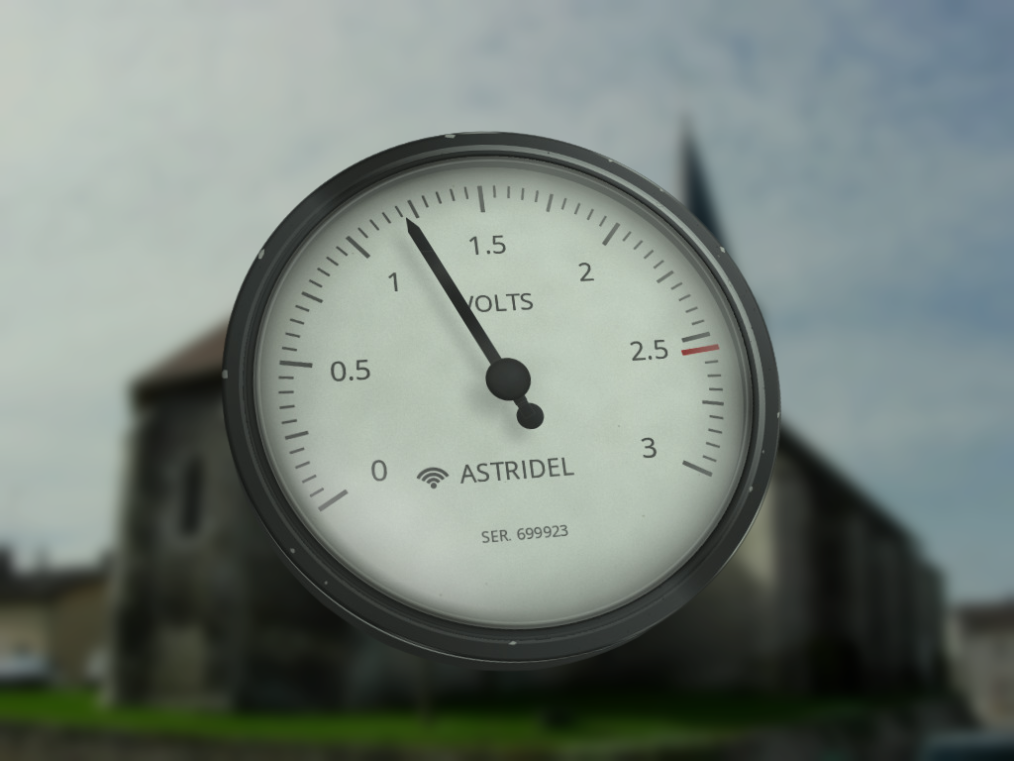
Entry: 1.2 V
